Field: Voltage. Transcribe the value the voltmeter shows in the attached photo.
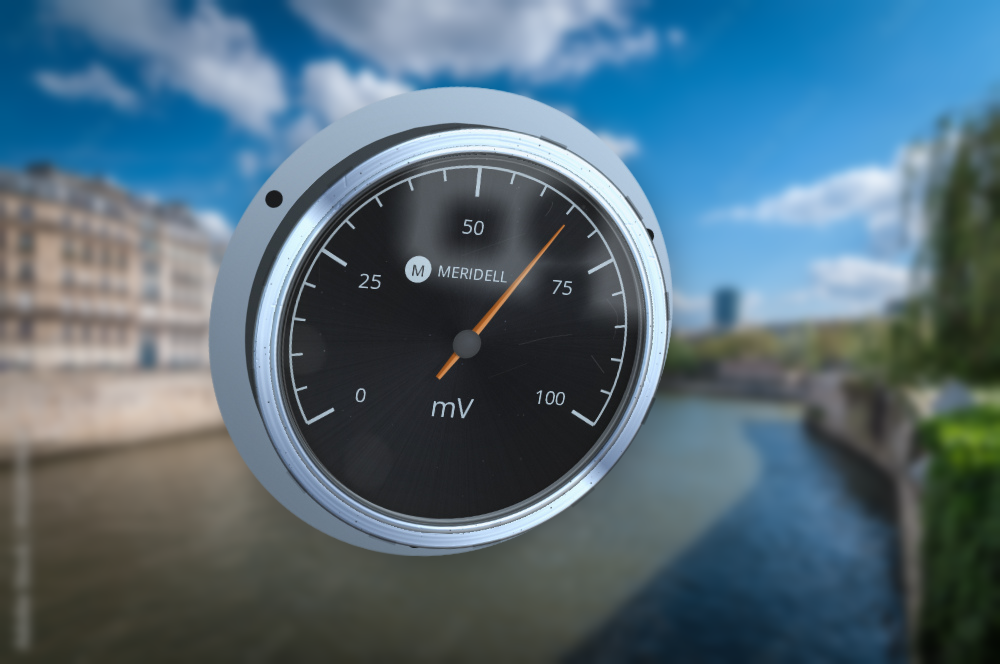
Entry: 65 mV
